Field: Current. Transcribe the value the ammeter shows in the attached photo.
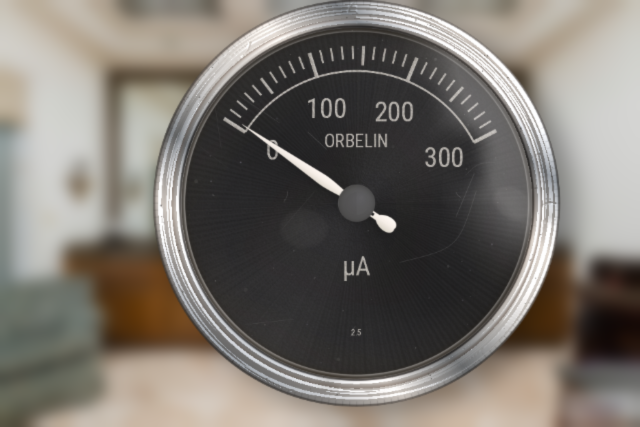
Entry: 5 µA
